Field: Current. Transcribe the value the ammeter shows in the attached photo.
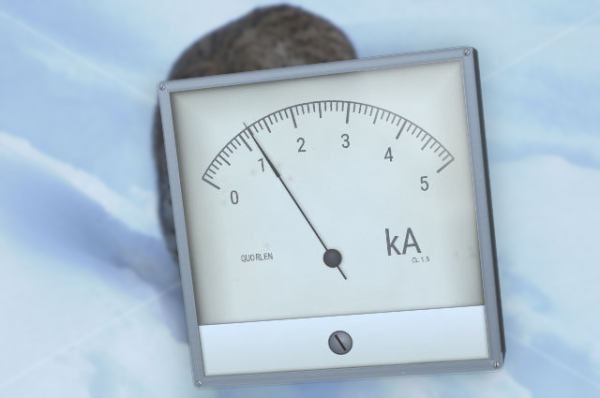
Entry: 1.2 kA
